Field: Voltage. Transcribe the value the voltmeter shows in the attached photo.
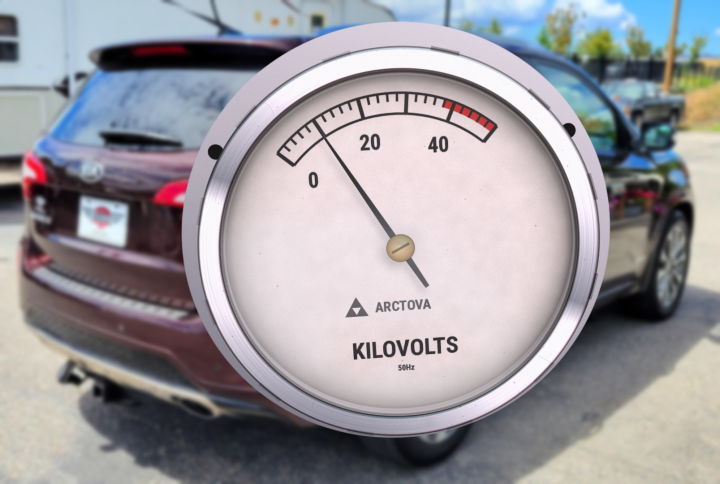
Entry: 10 kV
